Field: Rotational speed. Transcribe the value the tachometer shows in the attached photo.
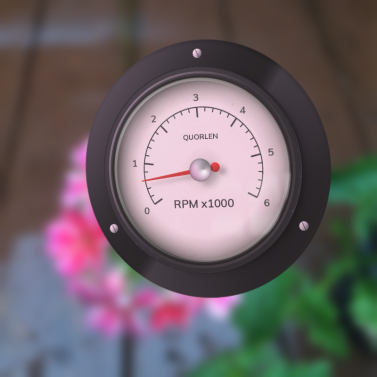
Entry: 600 rpm
